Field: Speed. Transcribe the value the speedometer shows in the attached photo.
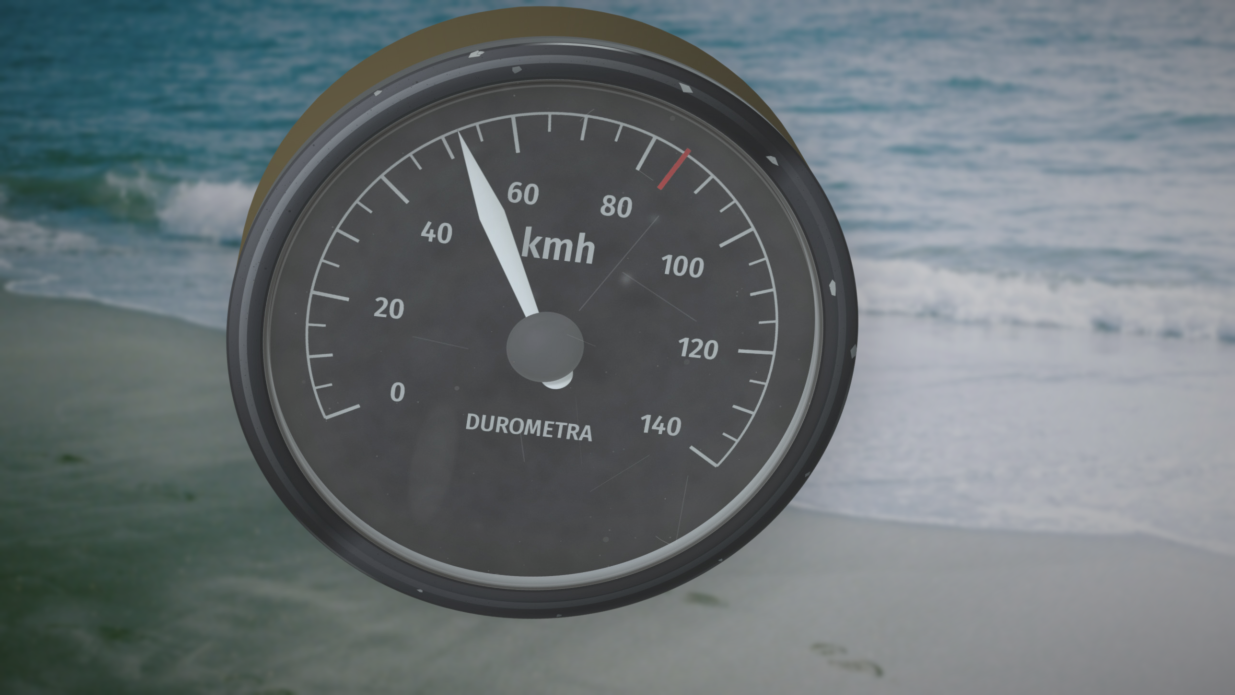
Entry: 52.5 km/h
